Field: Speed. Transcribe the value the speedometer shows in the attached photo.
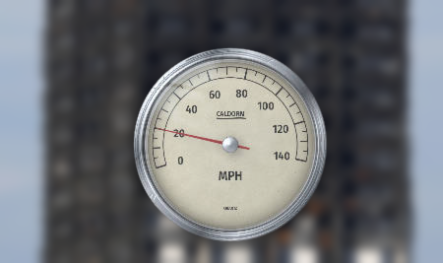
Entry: 20 mph
